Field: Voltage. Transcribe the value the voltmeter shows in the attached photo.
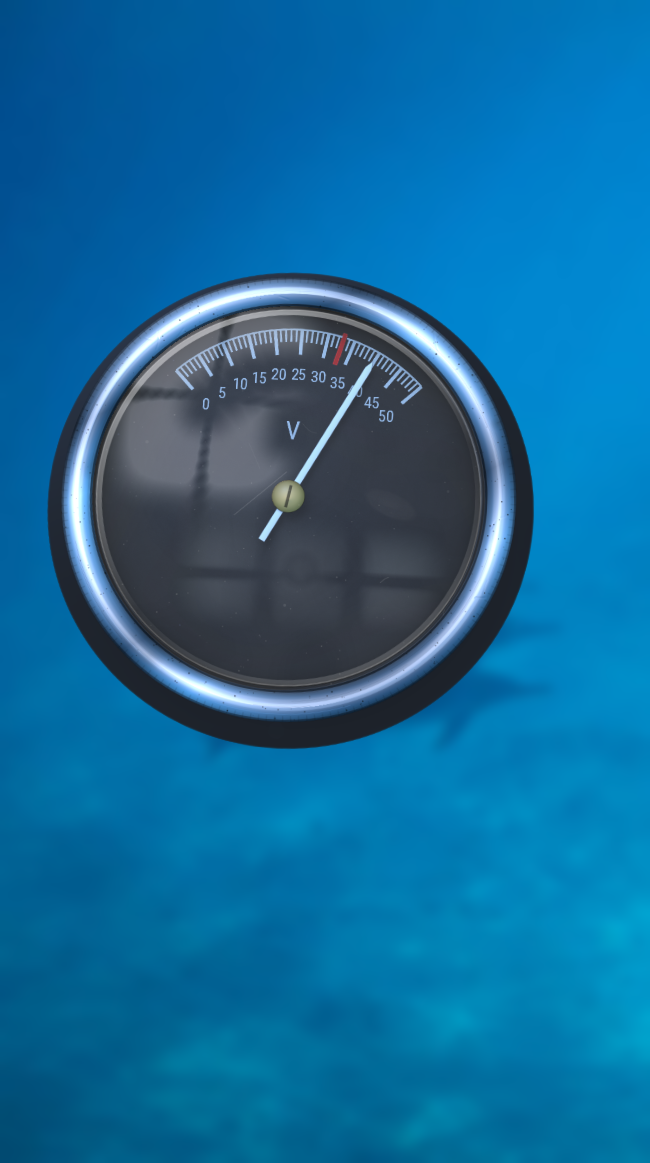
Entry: 40 V
